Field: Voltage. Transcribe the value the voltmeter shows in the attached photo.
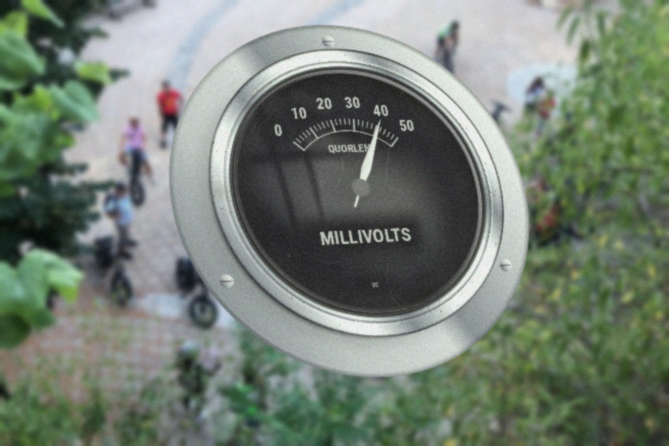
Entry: 40 mV
